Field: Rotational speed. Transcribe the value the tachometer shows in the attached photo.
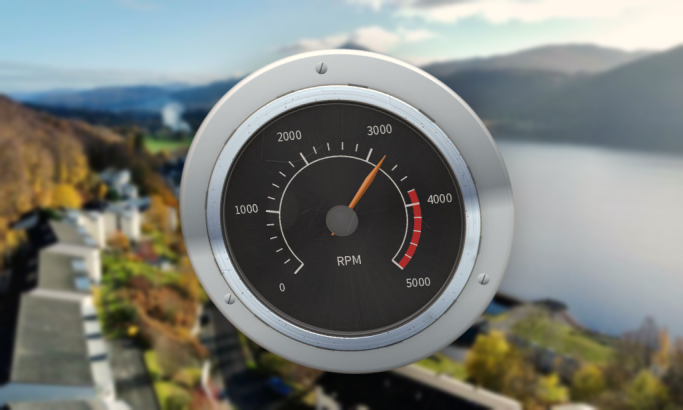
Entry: 3200 rpm
